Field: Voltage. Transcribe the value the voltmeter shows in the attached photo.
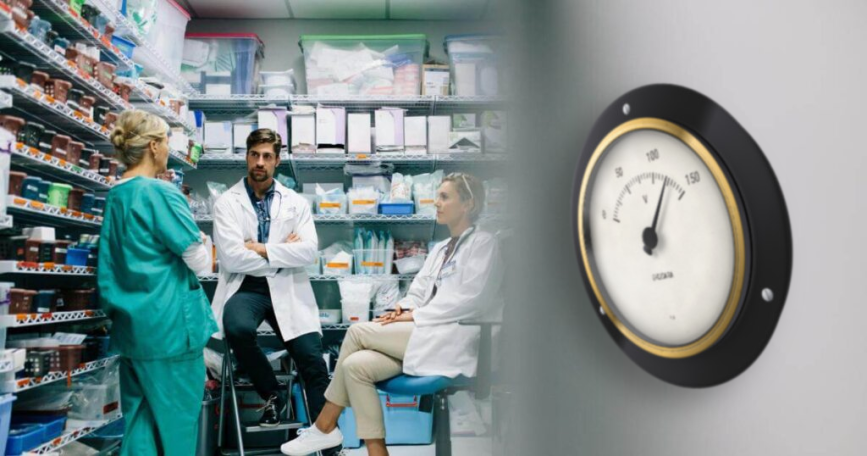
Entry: 125 V
